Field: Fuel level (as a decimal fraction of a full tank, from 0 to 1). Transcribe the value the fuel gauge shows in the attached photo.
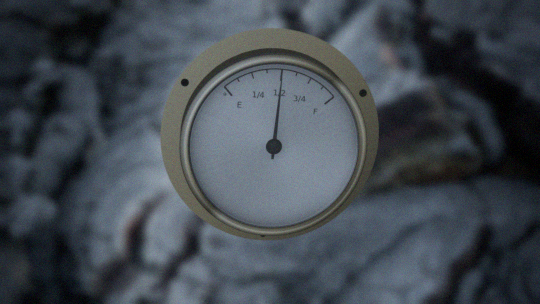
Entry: 0.5
